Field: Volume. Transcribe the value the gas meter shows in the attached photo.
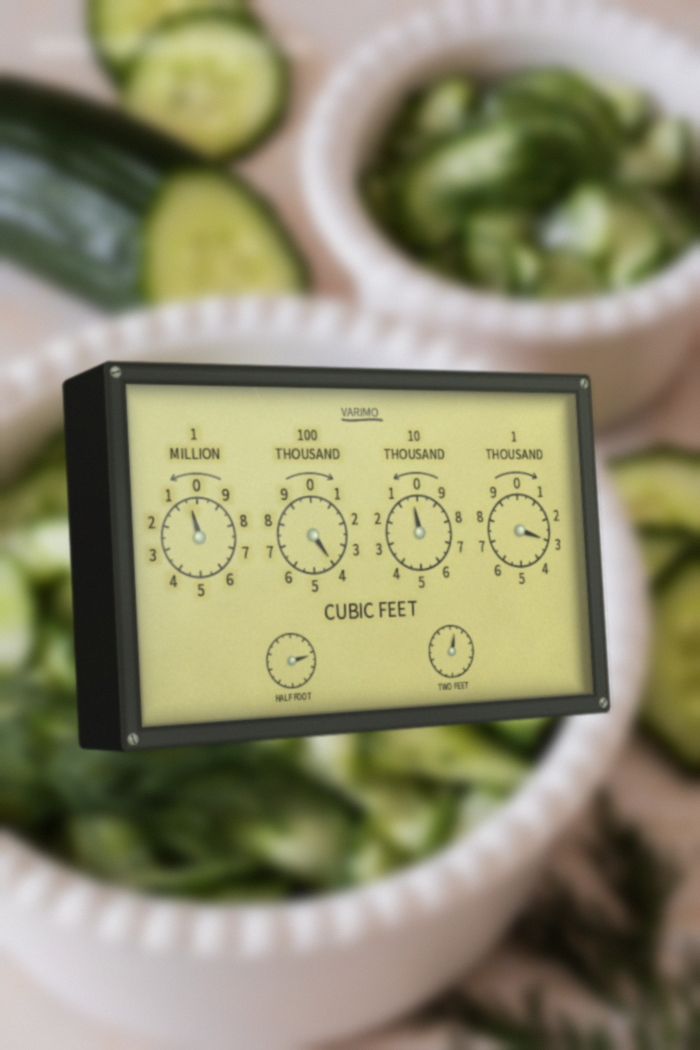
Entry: 40300 ft³
